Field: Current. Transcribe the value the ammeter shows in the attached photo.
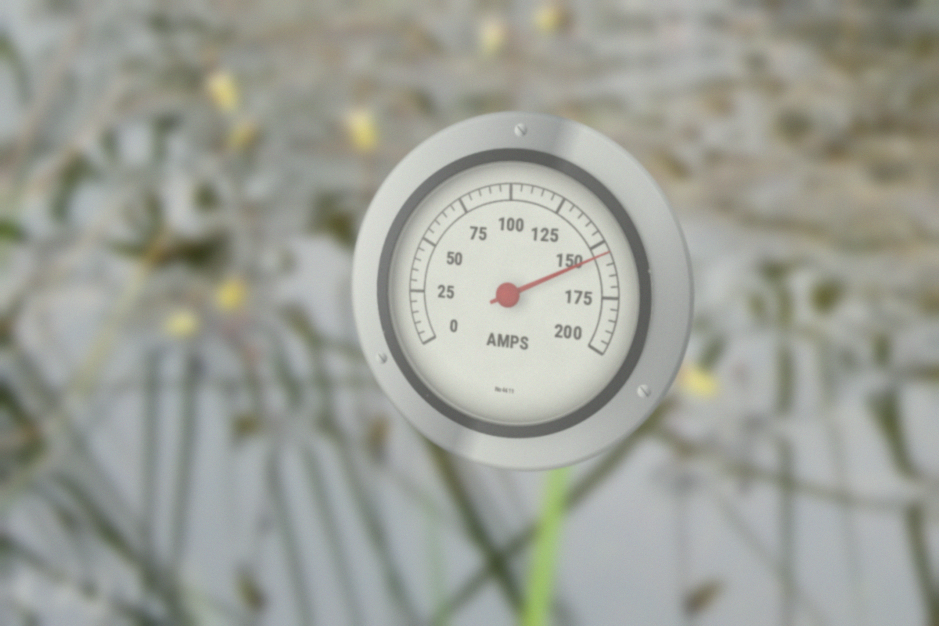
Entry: 155 A
